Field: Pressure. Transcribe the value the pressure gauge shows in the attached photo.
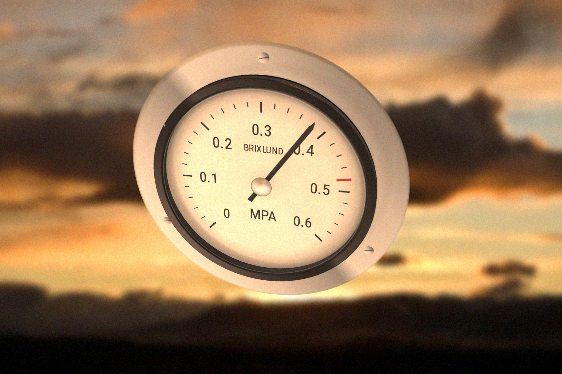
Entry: 0.38 MPa
